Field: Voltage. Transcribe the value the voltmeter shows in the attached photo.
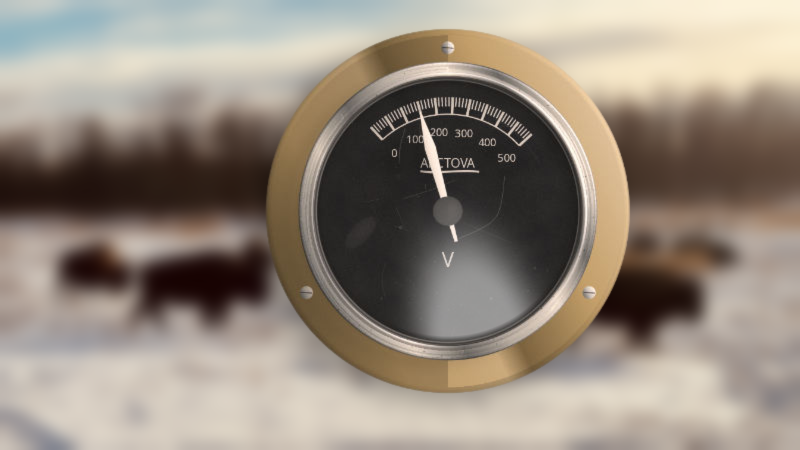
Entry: 150 V
